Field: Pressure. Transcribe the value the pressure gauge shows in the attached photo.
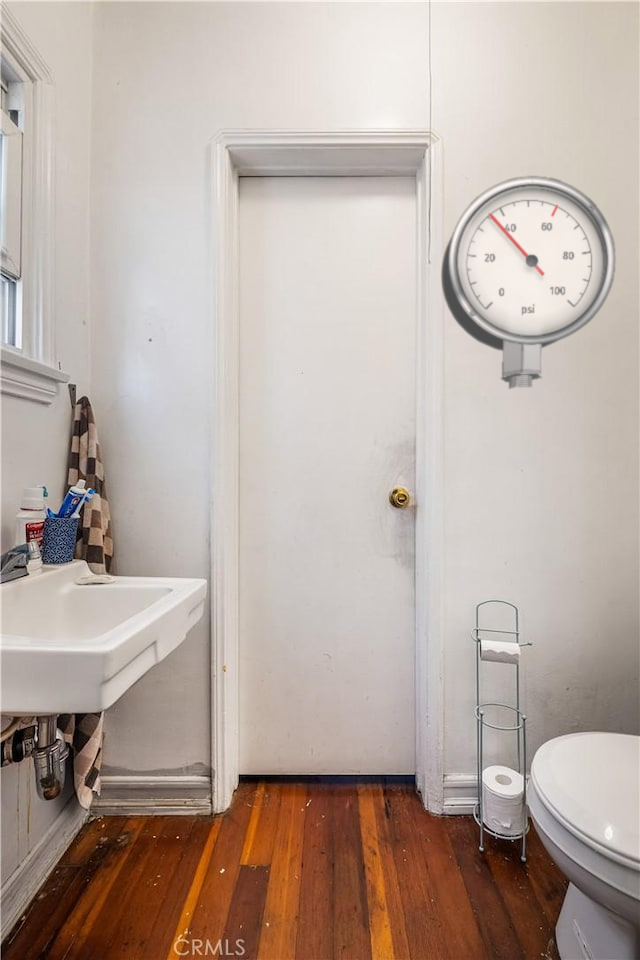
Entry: 35 psi
